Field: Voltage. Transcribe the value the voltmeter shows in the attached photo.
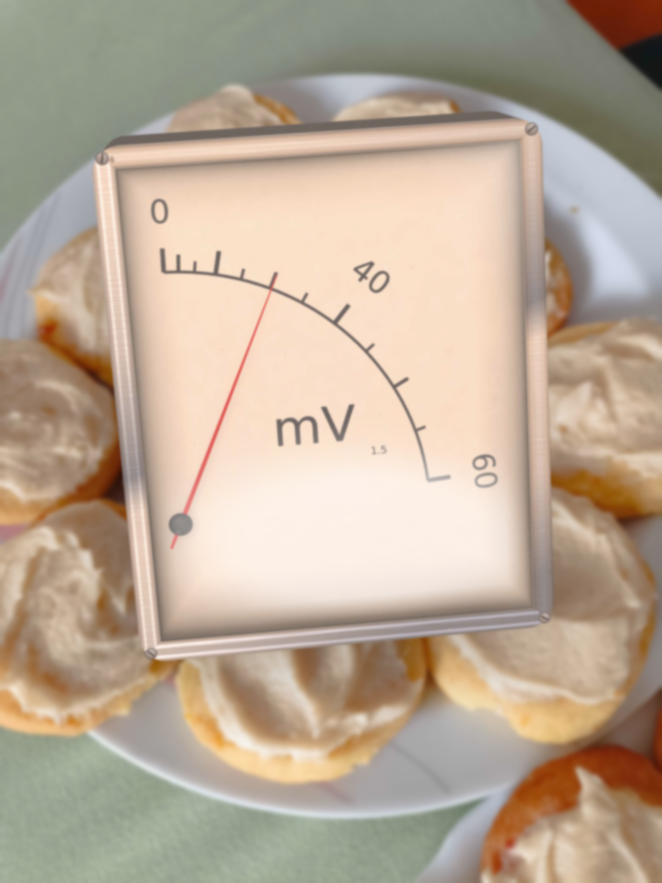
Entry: 30 mV
